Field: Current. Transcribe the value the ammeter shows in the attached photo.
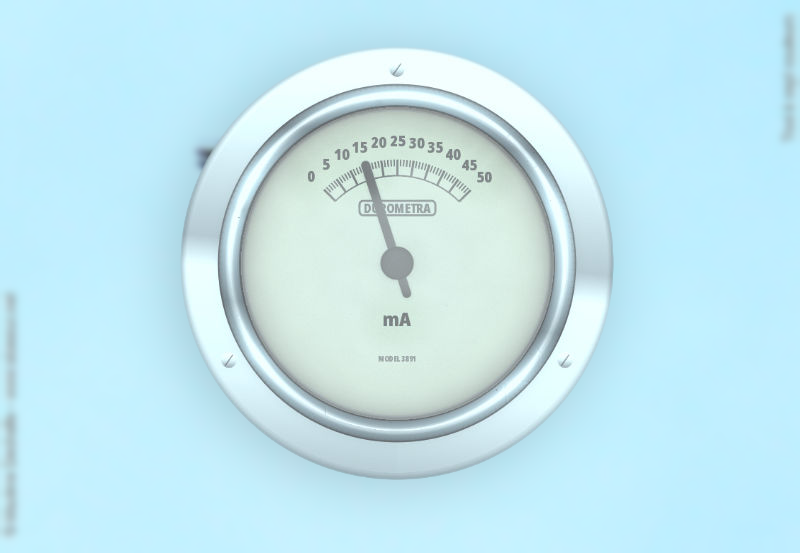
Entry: 15 mA
